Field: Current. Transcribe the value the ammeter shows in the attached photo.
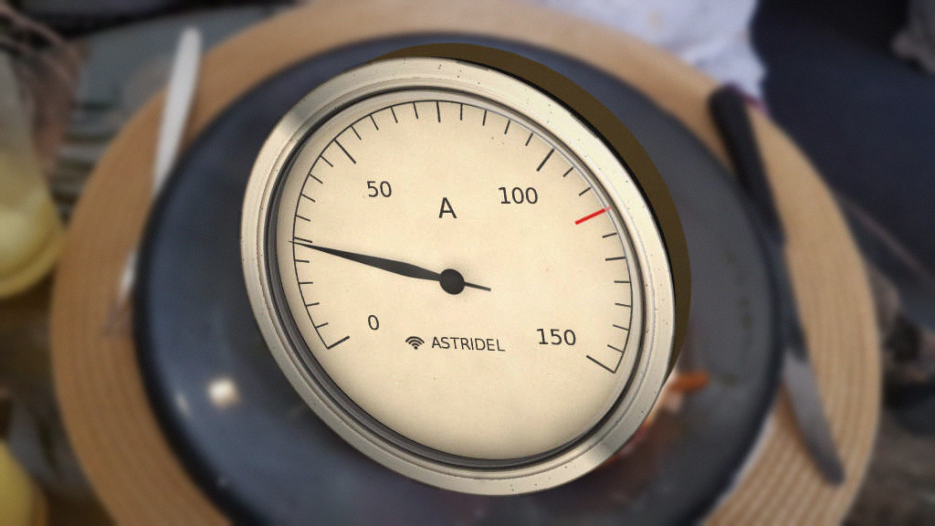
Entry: 25 A
